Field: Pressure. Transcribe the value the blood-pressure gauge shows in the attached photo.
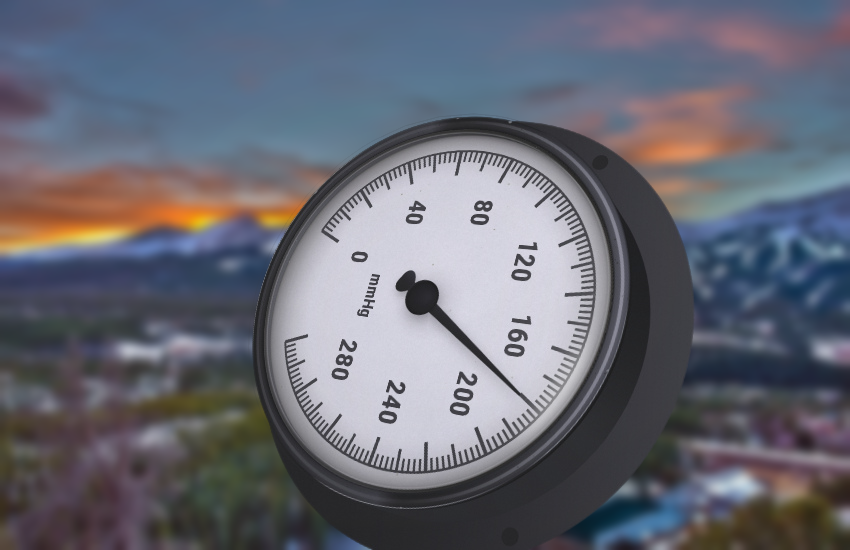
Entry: 180 mmHg
